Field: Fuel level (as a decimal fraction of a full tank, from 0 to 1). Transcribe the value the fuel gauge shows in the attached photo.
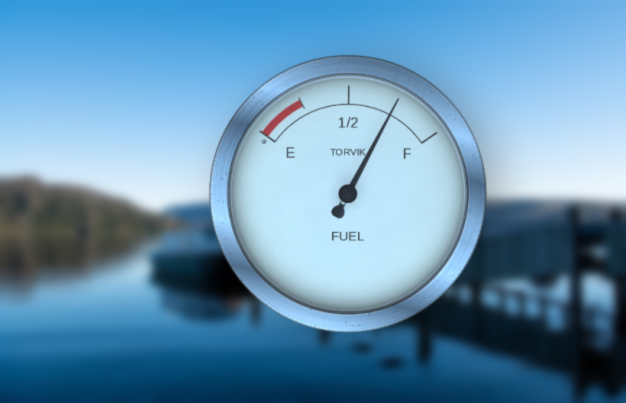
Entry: 0.75
